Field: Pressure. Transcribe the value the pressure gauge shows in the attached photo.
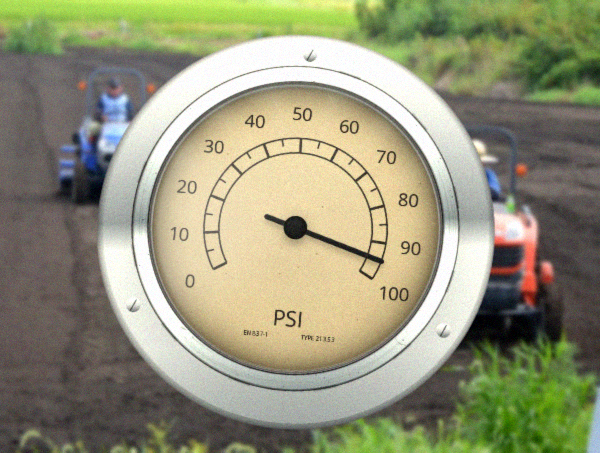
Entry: 95 psi
